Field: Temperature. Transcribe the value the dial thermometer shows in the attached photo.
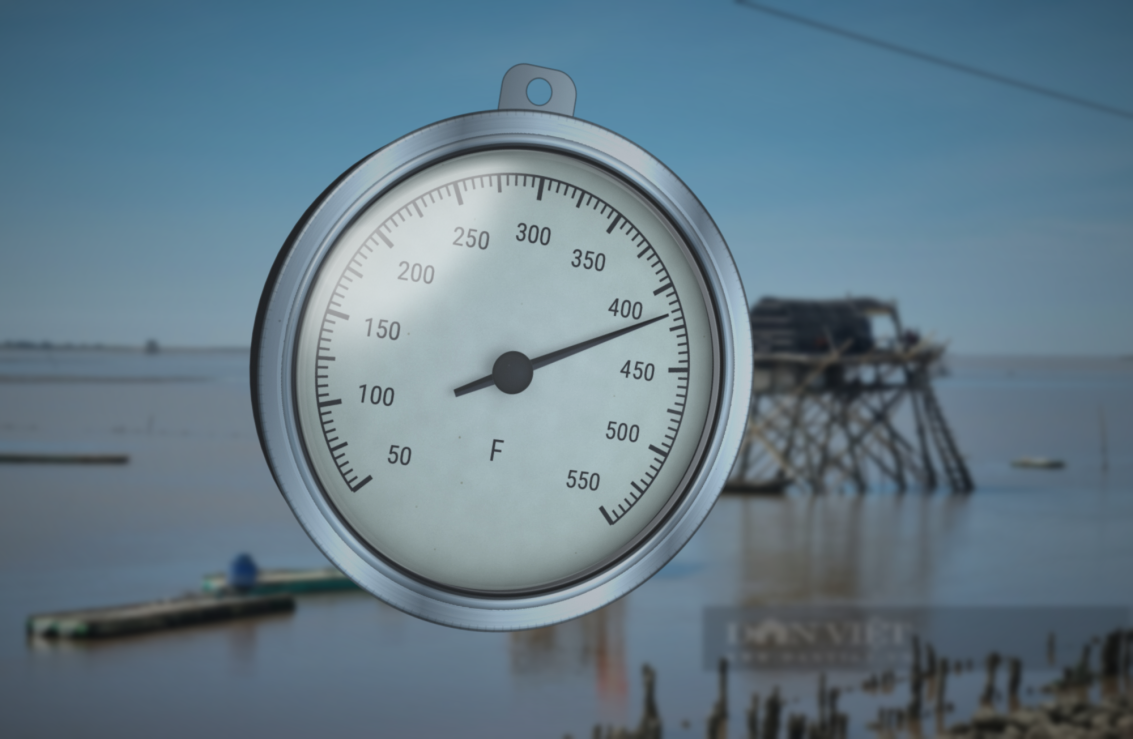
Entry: 415 °F
